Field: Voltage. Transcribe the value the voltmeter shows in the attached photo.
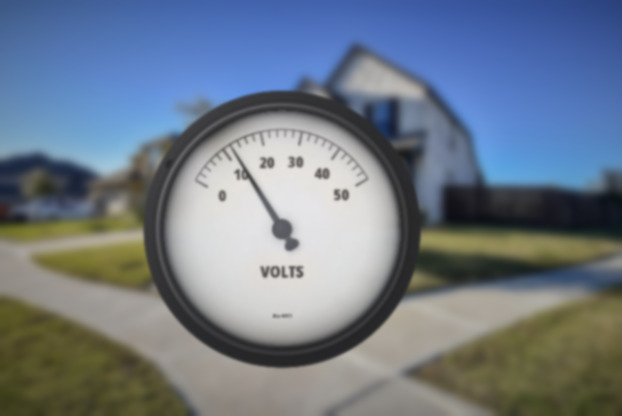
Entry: 12 V
